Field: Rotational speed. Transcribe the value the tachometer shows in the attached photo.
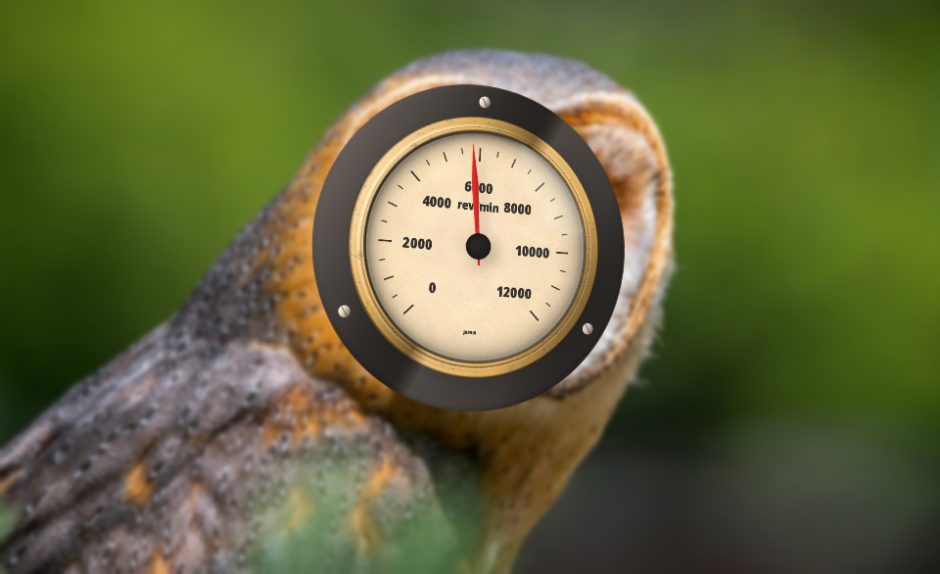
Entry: 5750 rpm
